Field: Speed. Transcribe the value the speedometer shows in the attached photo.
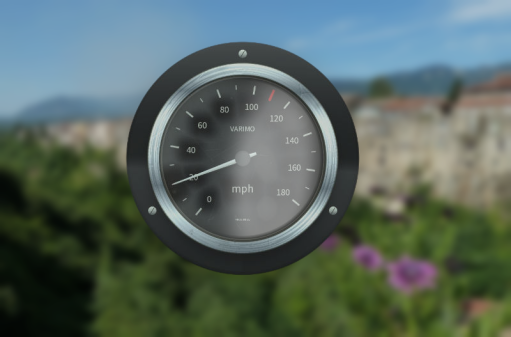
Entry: 20 mph
